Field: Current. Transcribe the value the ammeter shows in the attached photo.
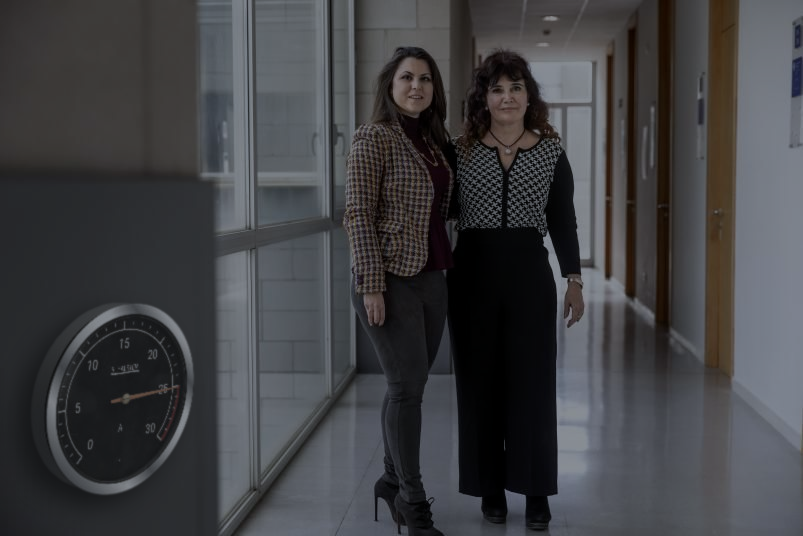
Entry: 25 A
